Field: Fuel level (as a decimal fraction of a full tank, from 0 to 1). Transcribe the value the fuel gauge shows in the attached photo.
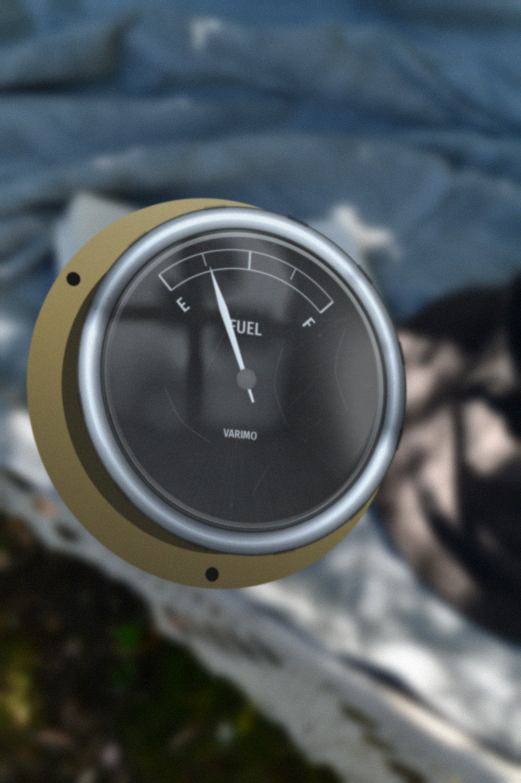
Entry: 0.25
